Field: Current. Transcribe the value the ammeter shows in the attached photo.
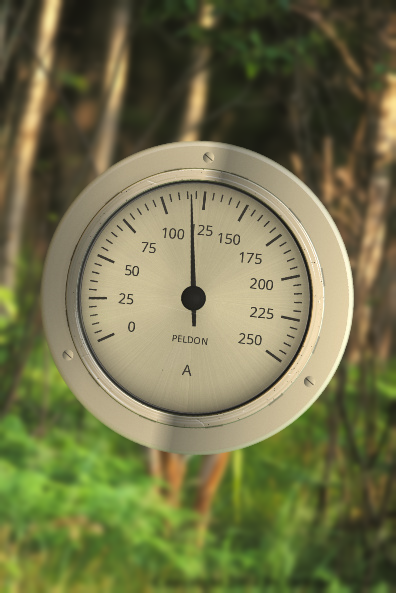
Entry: 117.5 A
